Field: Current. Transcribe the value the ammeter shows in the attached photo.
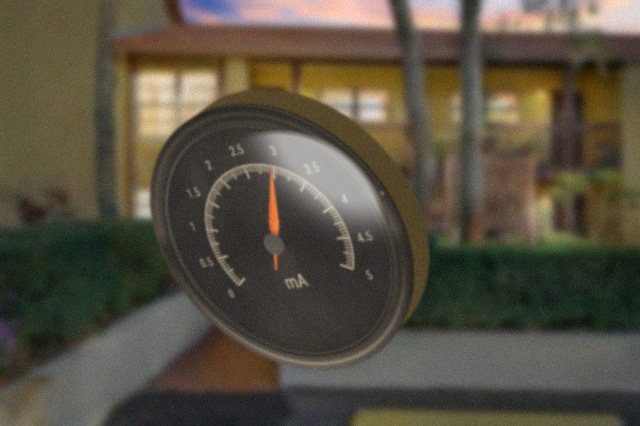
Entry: 3 mA
